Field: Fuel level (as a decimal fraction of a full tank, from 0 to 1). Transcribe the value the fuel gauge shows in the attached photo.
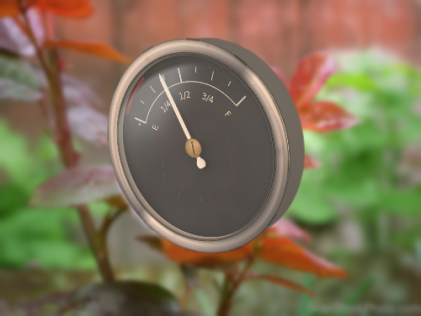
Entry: 0.375
